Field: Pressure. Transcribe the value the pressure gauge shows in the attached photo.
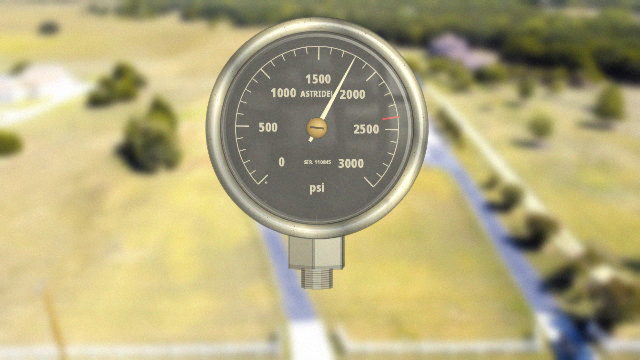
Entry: 1800 psi
